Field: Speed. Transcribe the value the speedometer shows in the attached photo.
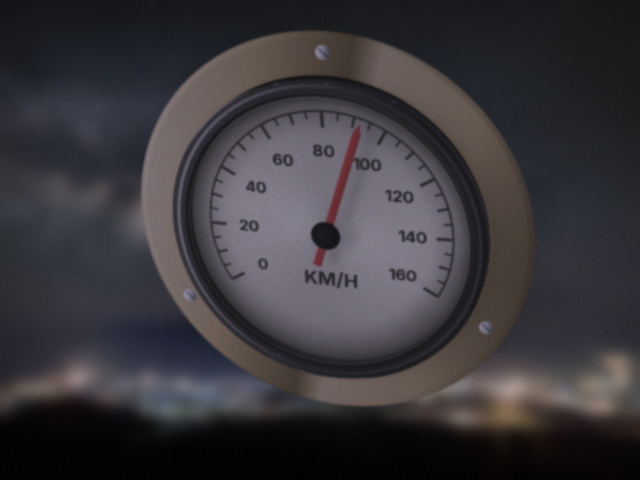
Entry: 92.5 km/h
